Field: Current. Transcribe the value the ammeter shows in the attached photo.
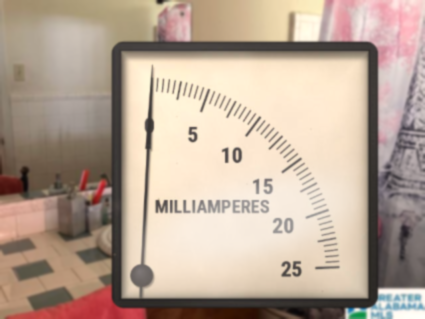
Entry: 0 mA
